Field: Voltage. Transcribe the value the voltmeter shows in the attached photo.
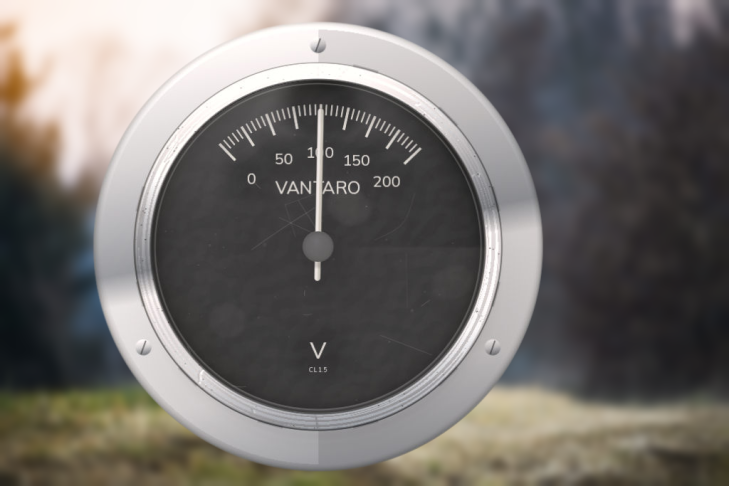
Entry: 100 V
